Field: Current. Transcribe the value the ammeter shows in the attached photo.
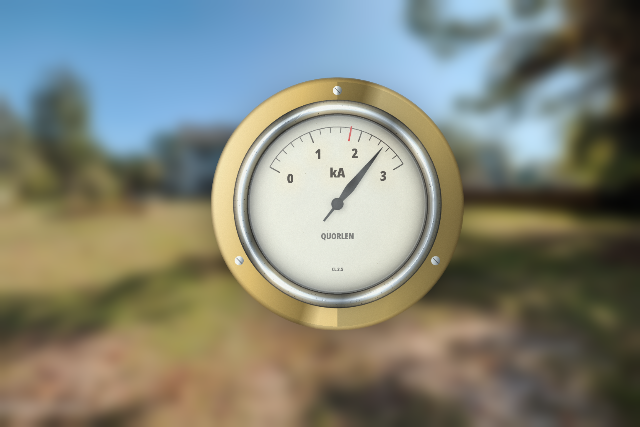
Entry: 2.5 kA
